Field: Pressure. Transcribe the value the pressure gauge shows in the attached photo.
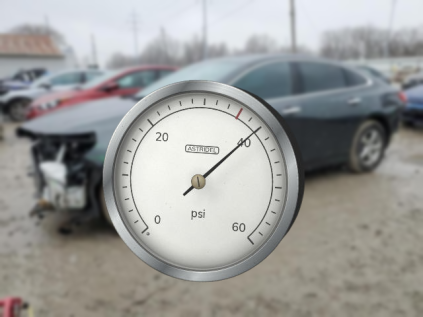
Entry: 40 psi
